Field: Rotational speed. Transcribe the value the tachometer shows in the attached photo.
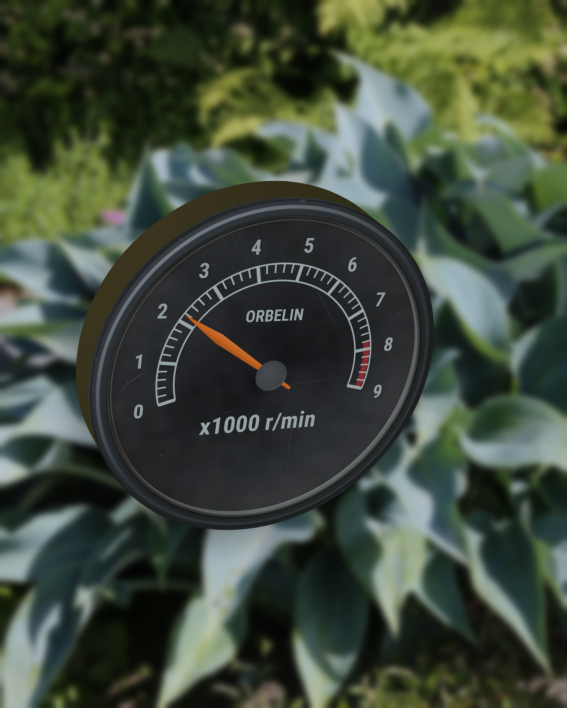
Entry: 2200 rpm
